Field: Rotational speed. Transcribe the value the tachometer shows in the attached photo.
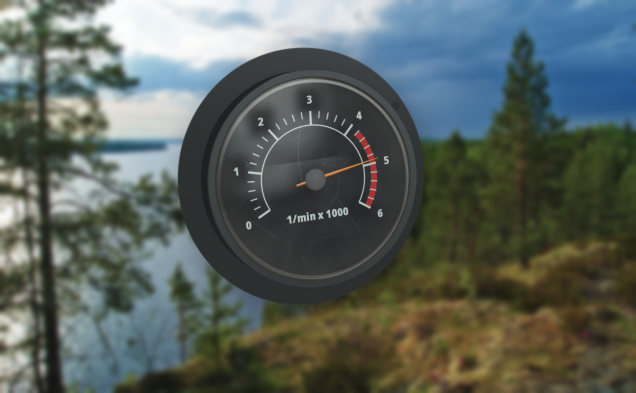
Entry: 4900 rpm
